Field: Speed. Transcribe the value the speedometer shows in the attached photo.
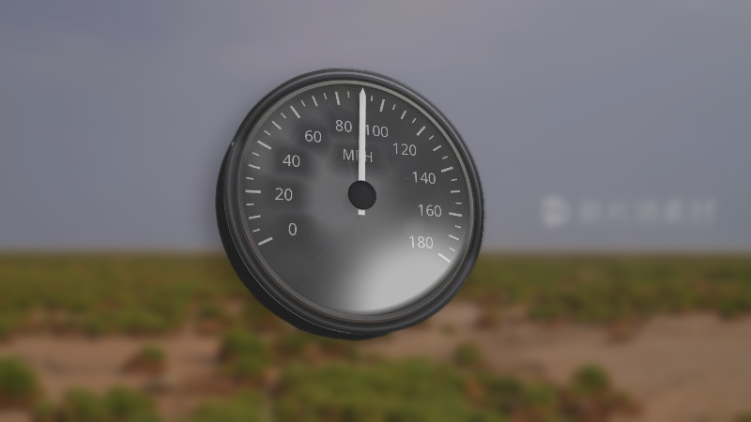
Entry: 90 mph
